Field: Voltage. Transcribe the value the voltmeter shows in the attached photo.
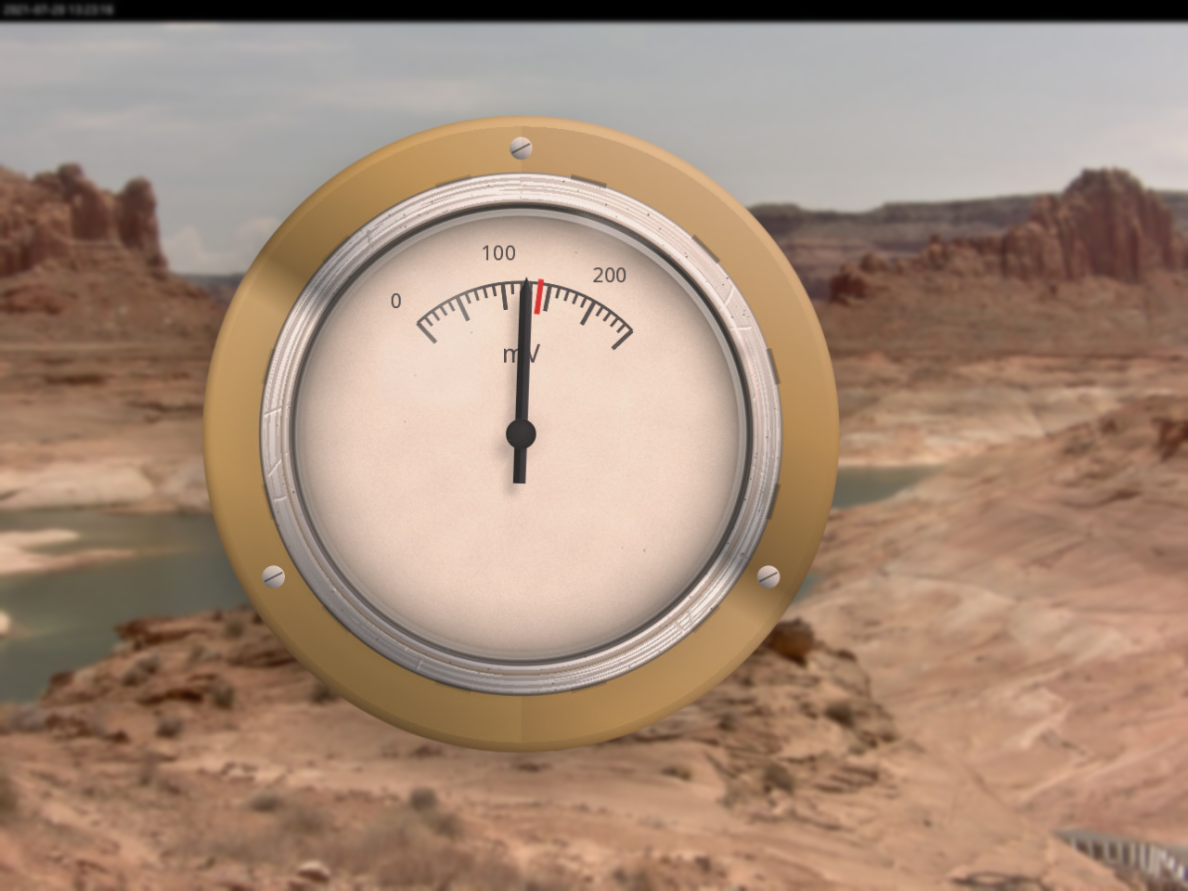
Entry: 125 mV
